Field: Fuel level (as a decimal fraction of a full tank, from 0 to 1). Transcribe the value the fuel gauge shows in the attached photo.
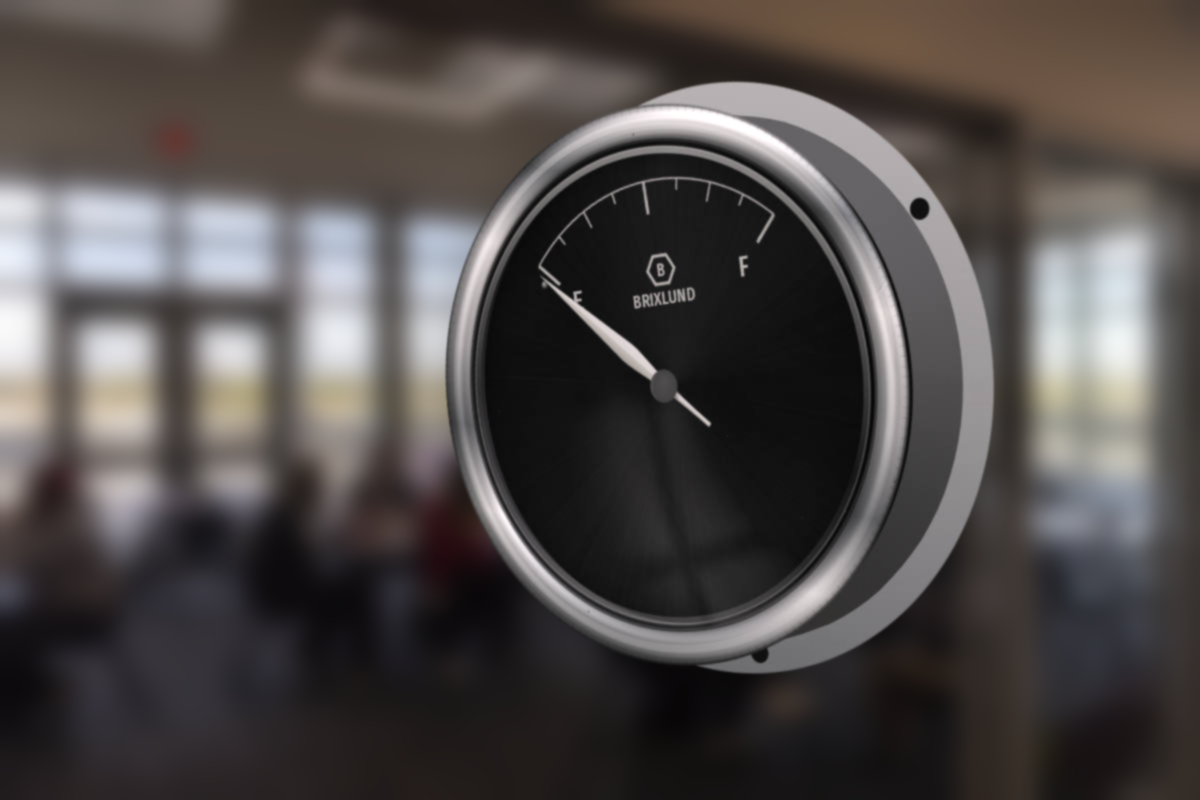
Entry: 0
